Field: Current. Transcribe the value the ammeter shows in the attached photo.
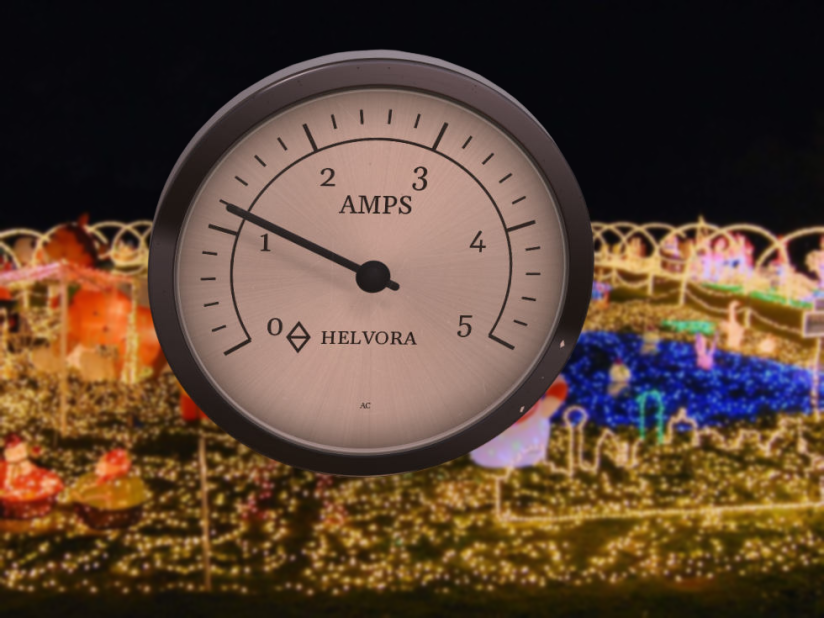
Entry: 1.2 A
